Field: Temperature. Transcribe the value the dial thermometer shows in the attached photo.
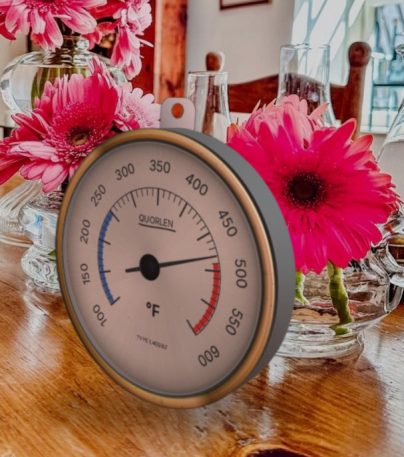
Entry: 480 °F
